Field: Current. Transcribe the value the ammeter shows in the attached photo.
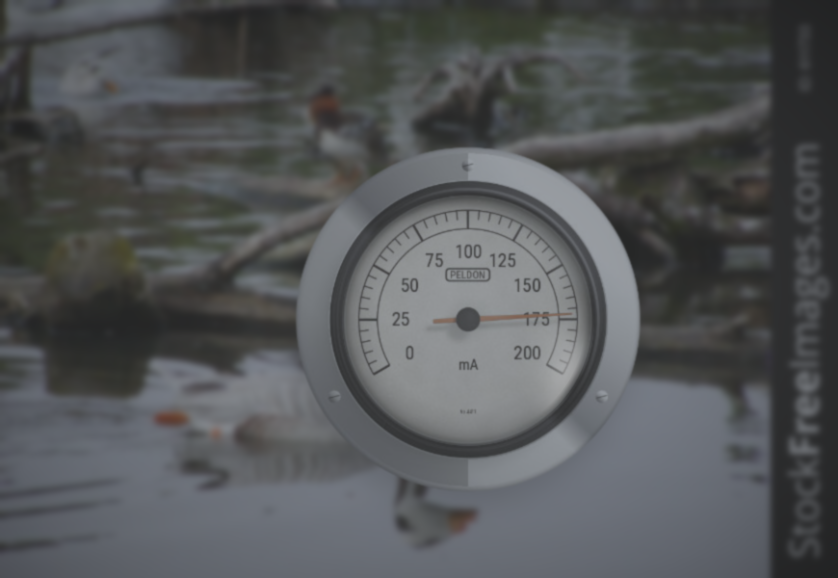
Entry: 172.5 mA
